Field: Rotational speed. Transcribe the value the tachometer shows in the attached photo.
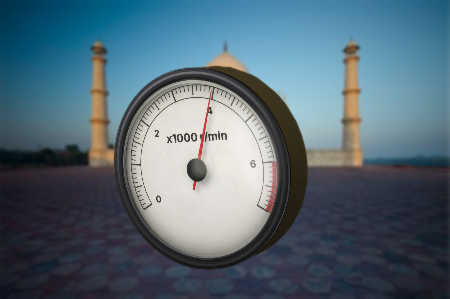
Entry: 4000 rpm
